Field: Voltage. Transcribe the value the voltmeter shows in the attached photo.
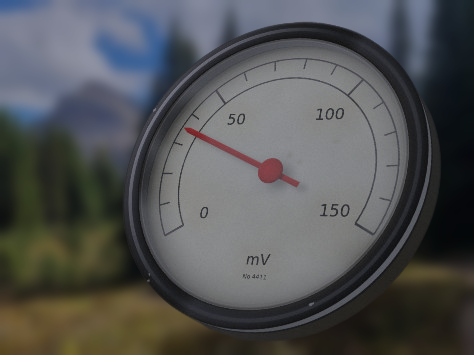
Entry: 35 mV
